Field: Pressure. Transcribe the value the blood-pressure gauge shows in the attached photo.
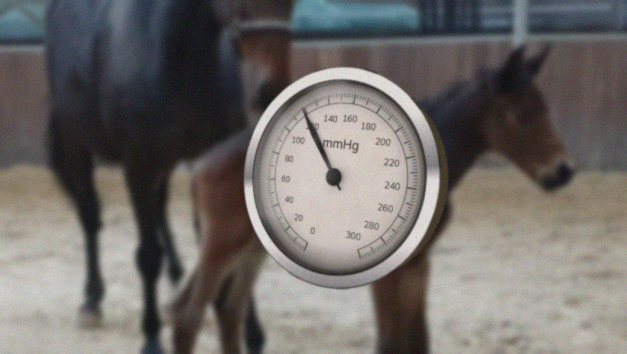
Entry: 120 mmHg
